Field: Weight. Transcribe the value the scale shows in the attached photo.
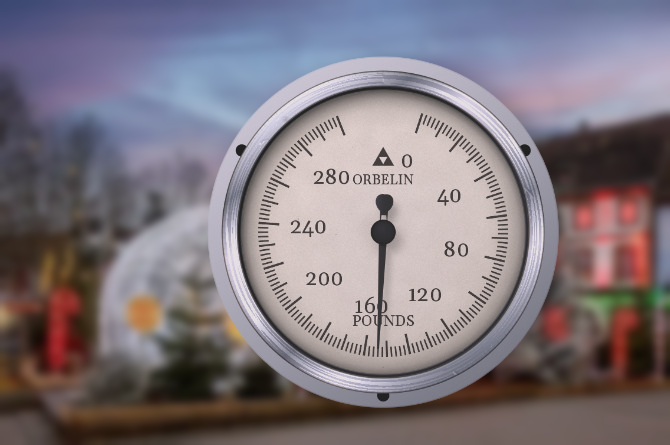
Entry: 154 lb
